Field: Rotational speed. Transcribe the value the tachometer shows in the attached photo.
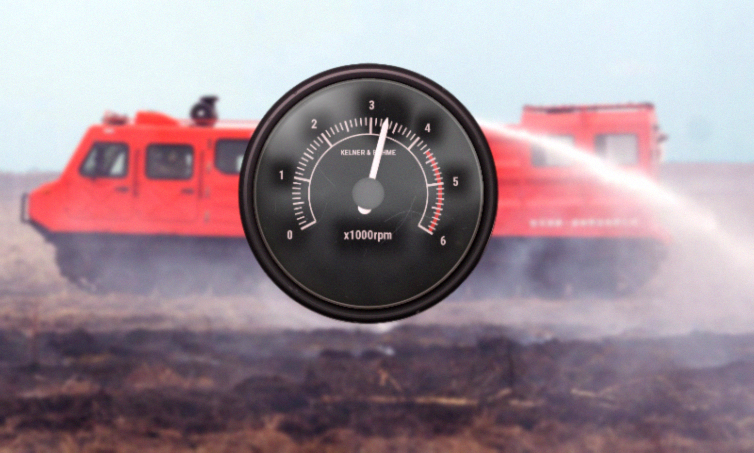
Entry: 3300 rpm
